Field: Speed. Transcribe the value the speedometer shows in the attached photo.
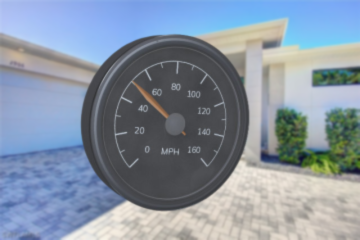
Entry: 50 mph
